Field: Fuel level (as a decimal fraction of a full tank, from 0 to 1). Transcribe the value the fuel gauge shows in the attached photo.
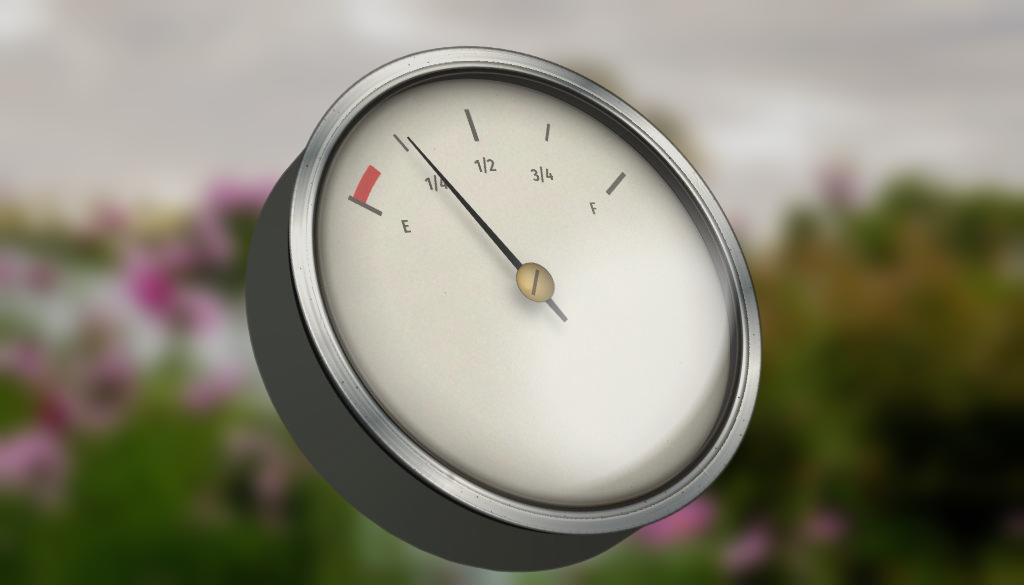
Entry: 0.25
